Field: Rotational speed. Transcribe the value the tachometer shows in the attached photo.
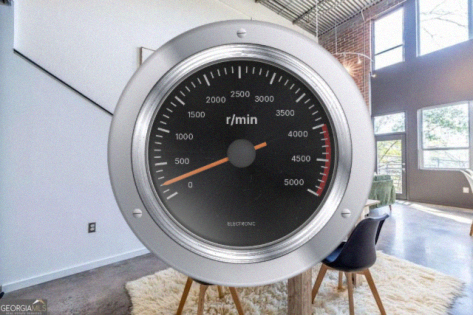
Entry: 200 rpm
